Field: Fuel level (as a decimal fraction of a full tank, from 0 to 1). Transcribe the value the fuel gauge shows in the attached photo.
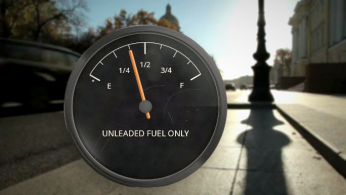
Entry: 0.375
